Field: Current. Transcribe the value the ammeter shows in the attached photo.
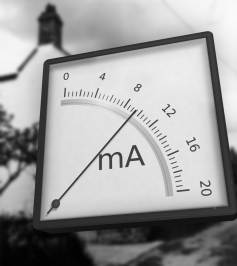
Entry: 9.5 mA
